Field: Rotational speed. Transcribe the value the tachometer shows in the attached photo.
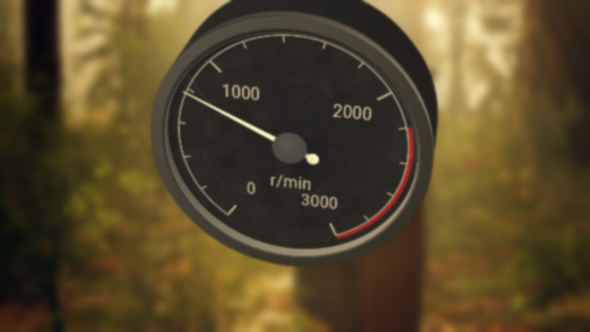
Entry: 800 rpm
